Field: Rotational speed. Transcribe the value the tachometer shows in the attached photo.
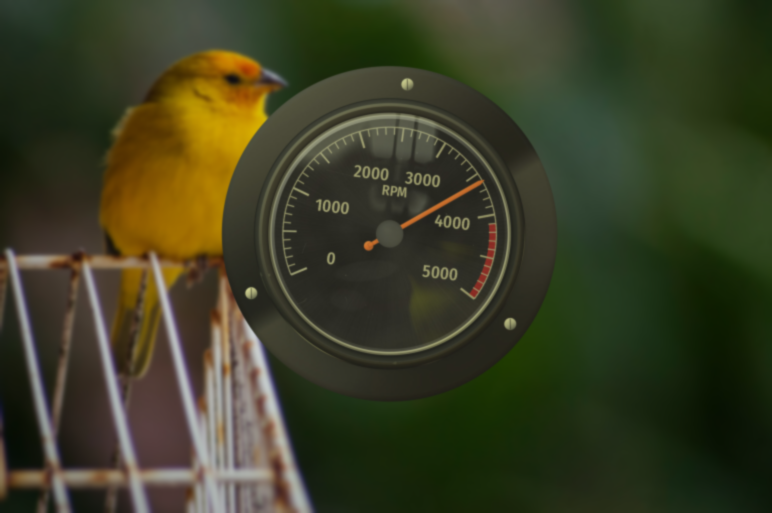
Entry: 3600 rpm
